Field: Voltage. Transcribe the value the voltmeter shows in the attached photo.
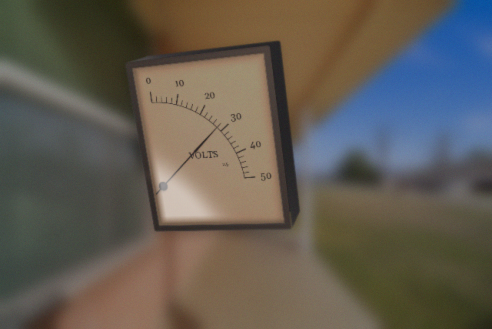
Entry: 28 V
